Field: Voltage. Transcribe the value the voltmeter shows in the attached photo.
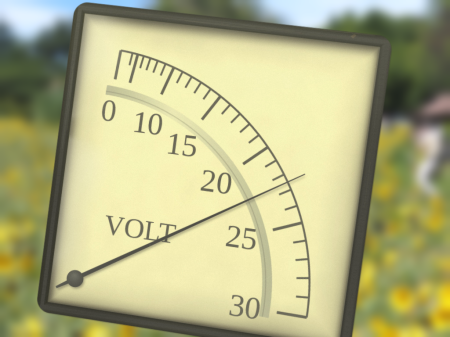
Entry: 22.5 V
